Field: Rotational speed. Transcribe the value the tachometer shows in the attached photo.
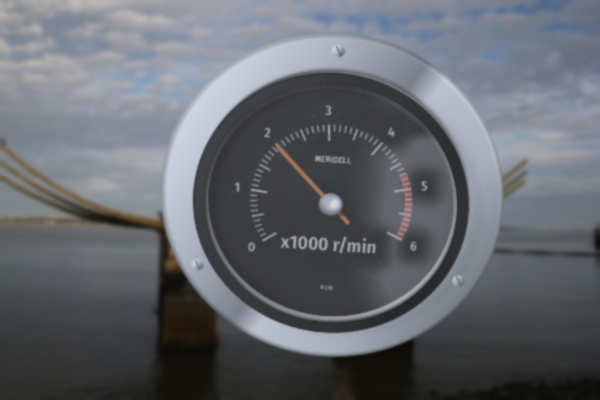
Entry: 2000 rpm
